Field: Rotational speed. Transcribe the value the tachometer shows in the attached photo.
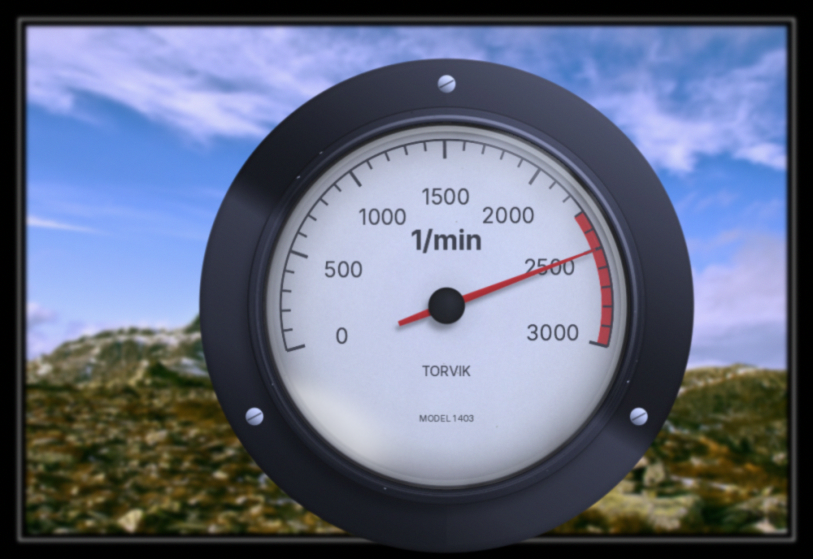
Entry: 2500 rpm
